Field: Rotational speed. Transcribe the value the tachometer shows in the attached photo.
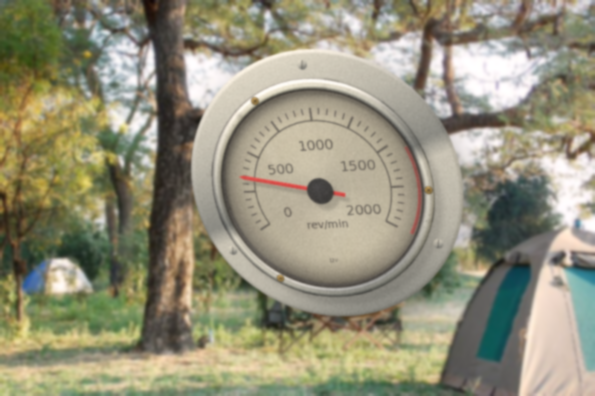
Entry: 350 rpm
